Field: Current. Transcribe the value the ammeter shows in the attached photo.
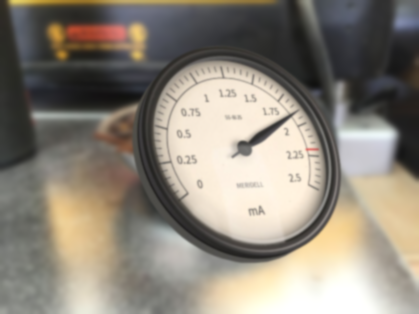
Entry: 1.9 mA
